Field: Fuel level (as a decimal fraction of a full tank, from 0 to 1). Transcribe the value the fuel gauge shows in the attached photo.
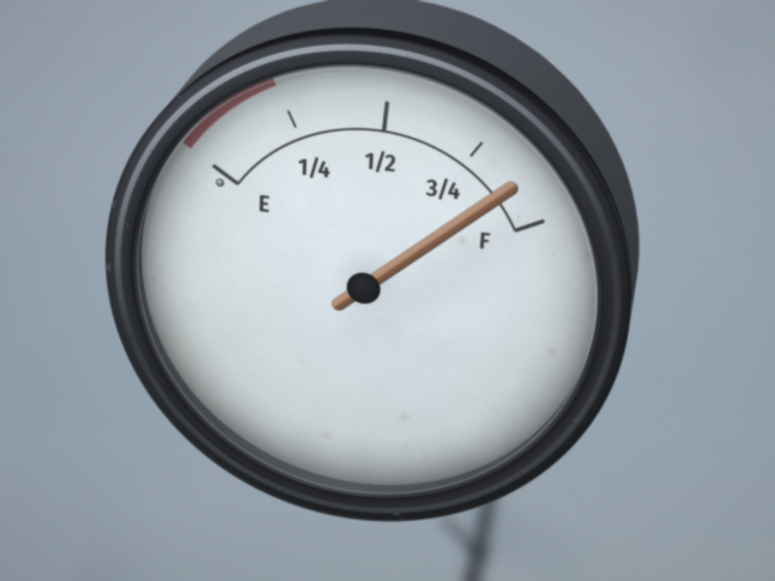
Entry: 0.875
